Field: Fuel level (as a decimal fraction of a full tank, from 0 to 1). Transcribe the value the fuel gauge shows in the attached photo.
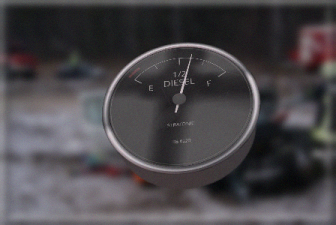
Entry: 0.625
